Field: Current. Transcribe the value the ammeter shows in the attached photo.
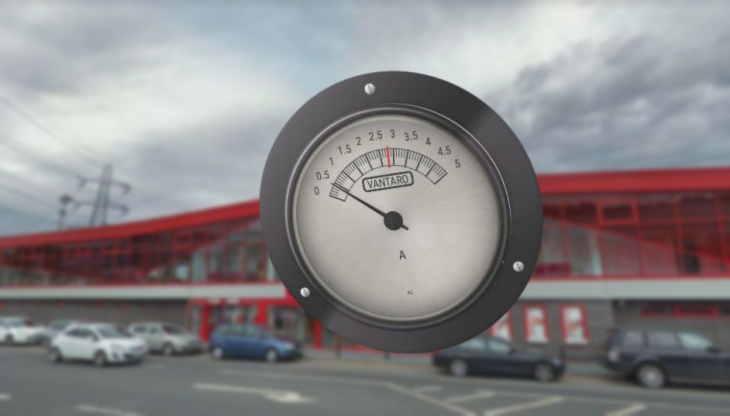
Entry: 0.5 A
